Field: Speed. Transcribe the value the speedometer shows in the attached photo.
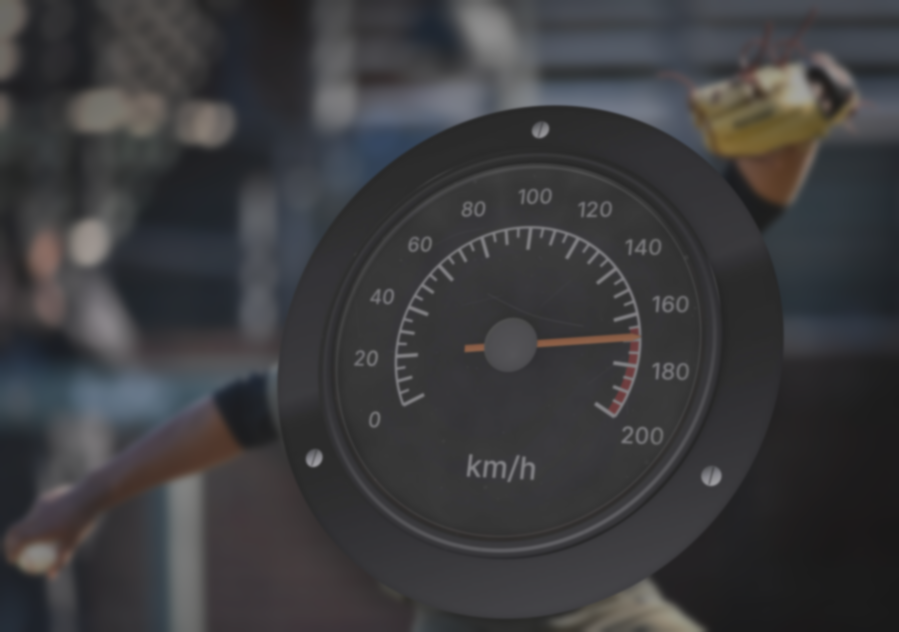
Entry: 170 km/h
